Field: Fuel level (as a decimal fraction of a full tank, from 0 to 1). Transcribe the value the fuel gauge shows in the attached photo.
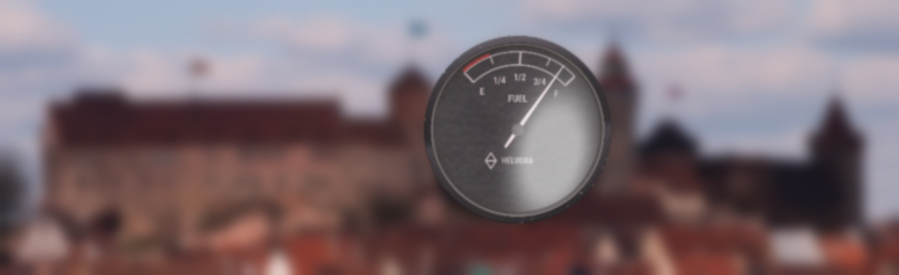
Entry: 0.875
